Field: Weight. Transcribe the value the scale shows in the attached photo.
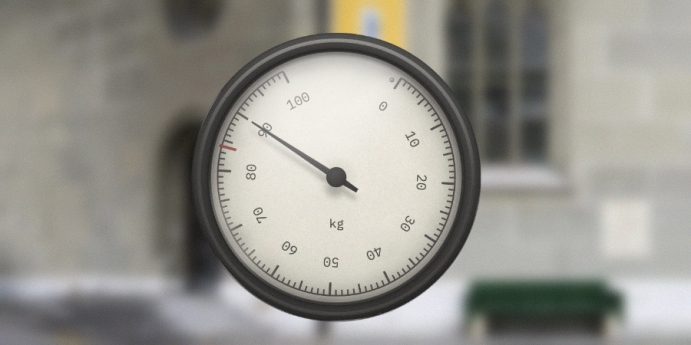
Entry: 90 kg
